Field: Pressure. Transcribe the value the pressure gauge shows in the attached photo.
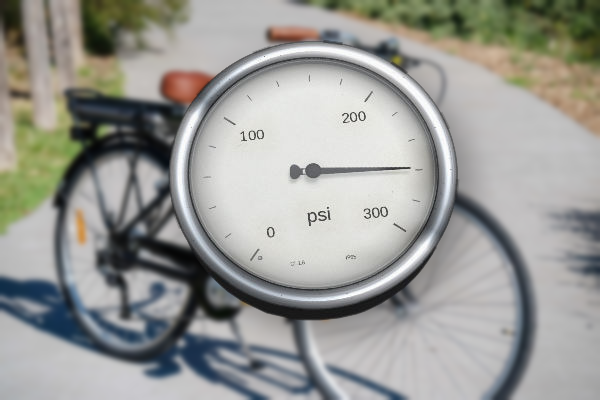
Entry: 260 psi
